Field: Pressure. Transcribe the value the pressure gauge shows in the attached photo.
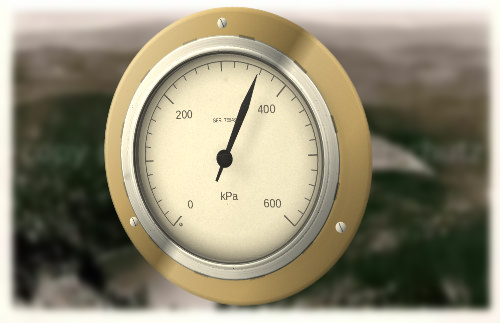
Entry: 360 kPa
